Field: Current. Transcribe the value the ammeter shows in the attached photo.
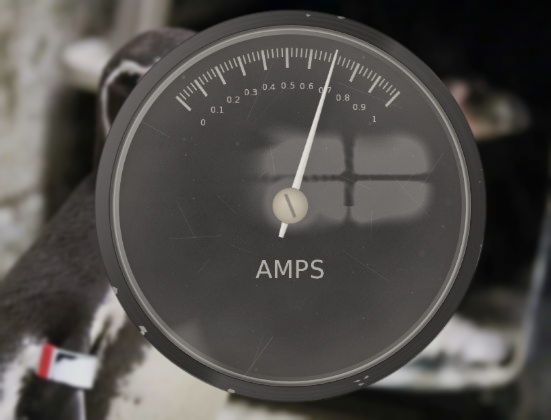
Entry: 0.7 A
